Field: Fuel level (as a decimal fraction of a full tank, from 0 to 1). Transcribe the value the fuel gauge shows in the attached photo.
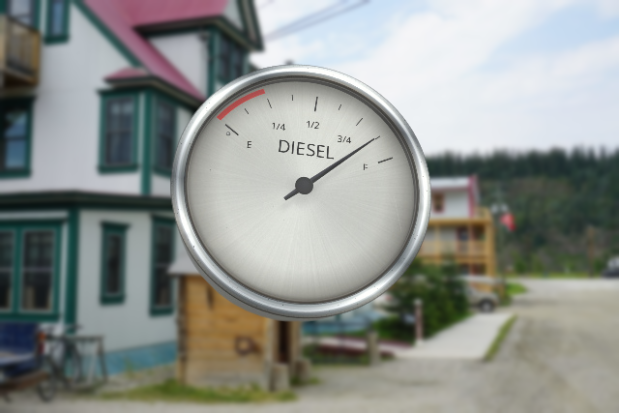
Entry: 0.875
